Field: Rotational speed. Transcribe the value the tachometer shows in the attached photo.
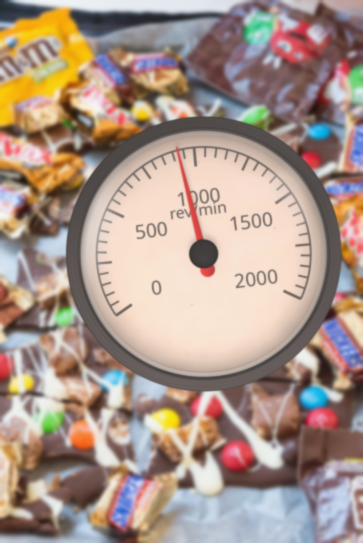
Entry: 925 rpm
